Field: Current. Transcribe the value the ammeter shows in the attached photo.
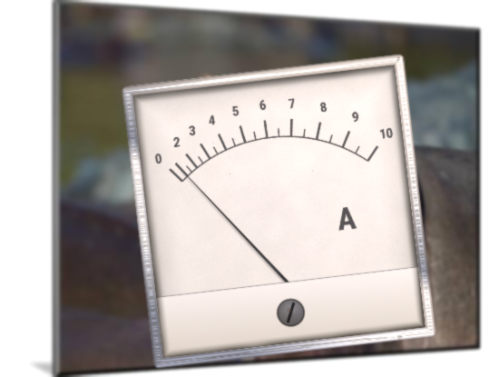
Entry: 1 A
